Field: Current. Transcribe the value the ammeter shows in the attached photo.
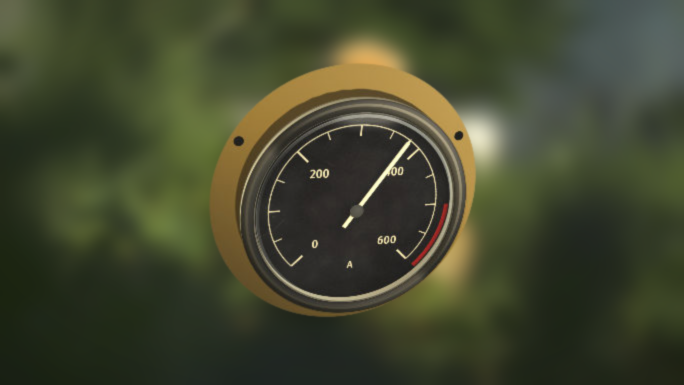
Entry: 375 A
